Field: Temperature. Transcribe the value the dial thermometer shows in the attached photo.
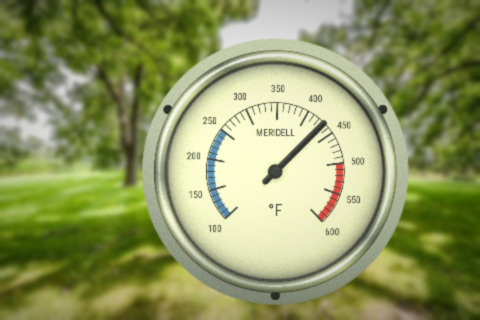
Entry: 430 °F
